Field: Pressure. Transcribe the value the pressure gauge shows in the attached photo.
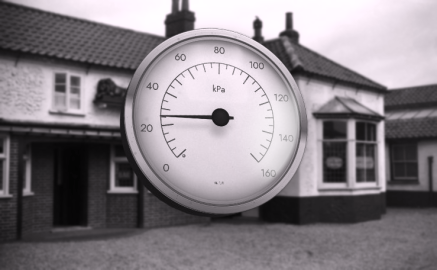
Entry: 25 kPa
